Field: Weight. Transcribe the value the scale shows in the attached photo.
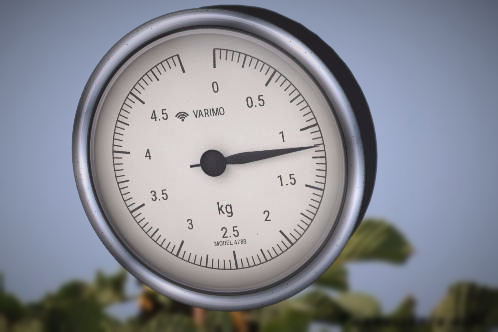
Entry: 1.15 kg
